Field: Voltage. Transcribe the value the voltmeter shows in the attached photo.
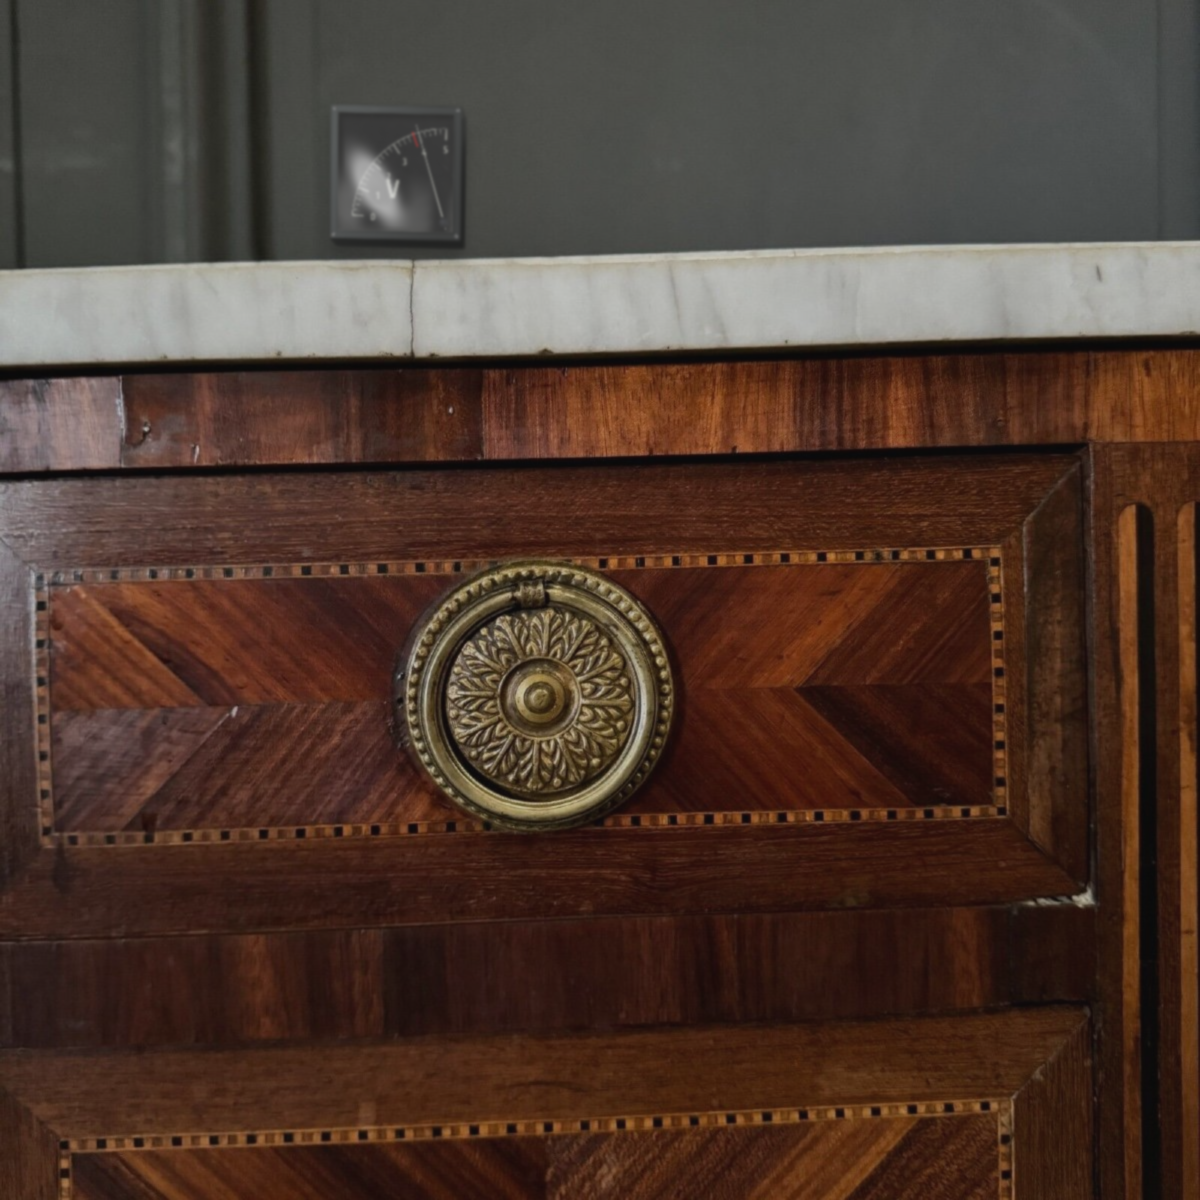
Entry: 4 V
